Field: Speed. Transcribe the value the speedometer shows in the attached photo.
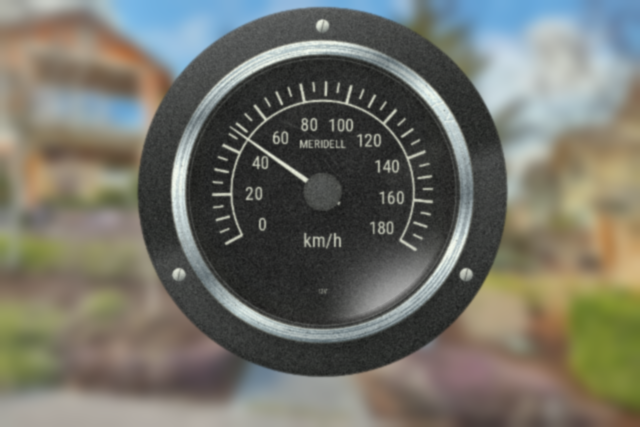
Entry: 47.5 km/h
